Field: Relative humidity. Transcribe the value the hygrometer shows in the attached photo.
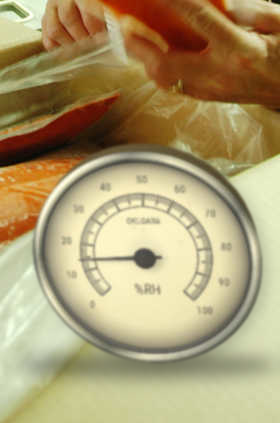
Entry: 15 %
